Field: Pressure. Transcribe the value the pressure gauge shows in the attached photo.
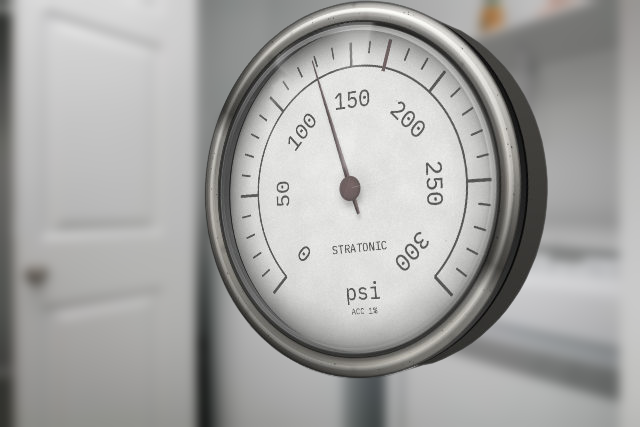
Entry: 130 psi
